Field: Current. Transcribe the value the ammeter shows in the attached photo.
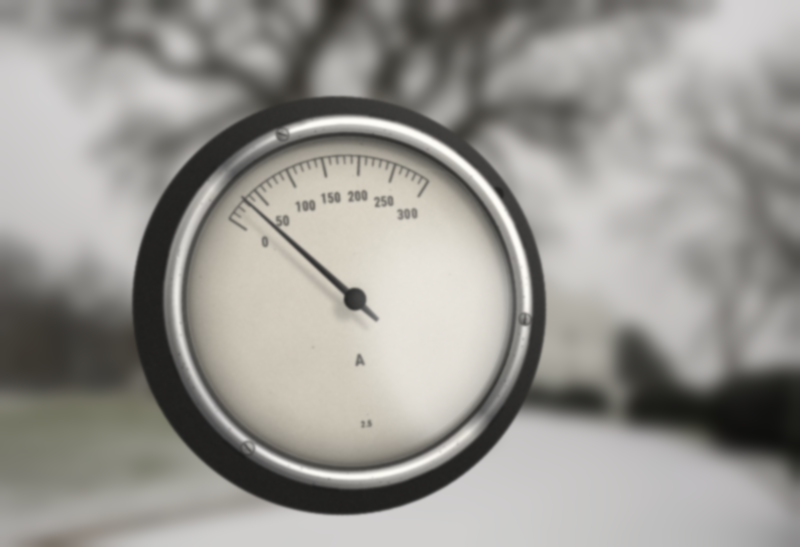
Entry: 30 A
